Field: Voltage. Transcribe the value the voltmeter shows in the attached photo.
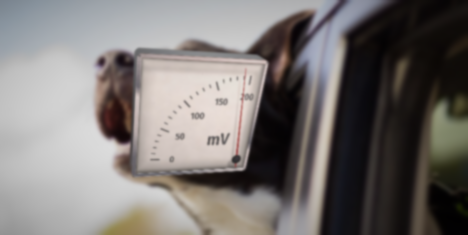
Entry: 190 mV
